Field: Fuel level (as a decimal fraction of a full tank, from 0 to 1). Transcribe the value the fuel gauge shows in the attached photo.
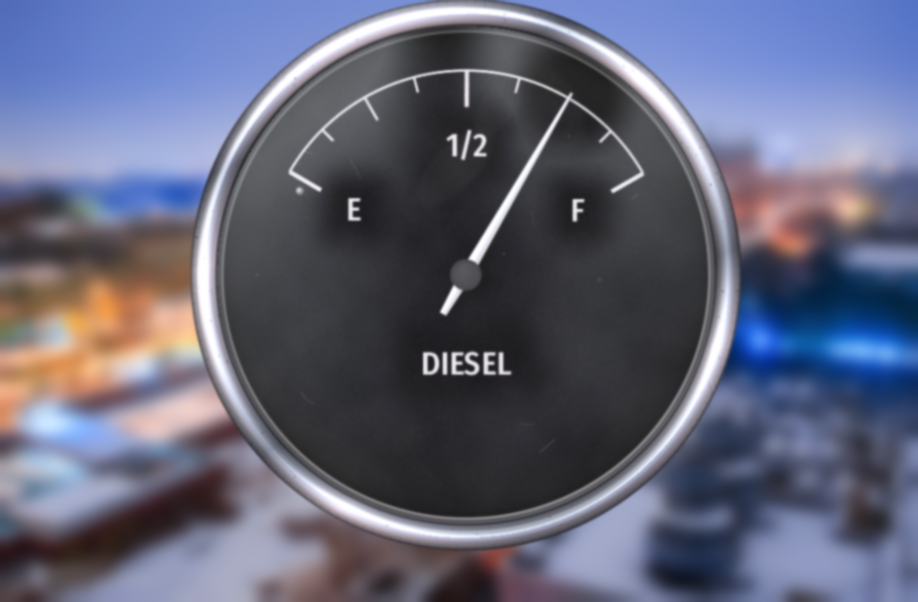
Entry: 0.75
